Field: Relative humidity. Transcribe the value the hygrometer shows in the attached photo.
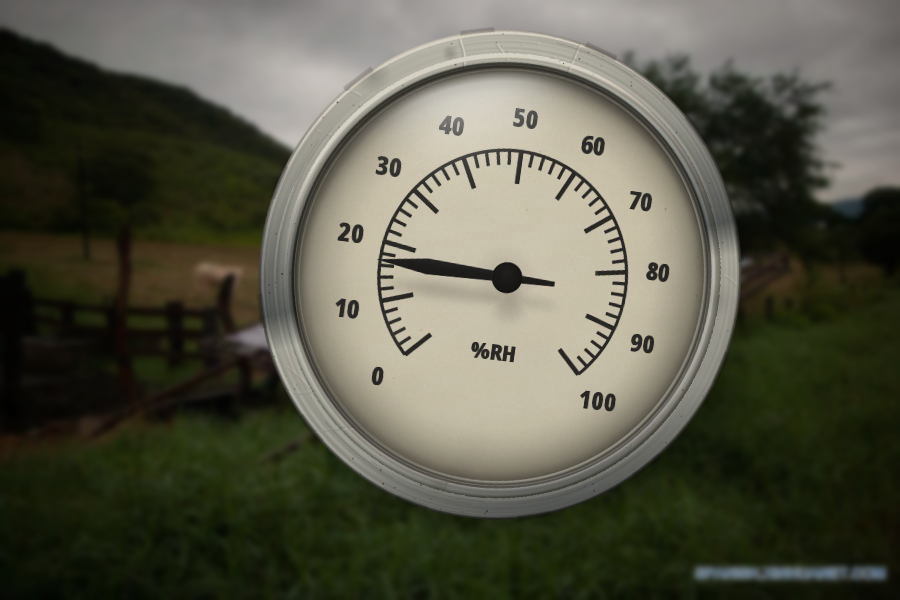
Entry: 17 %
